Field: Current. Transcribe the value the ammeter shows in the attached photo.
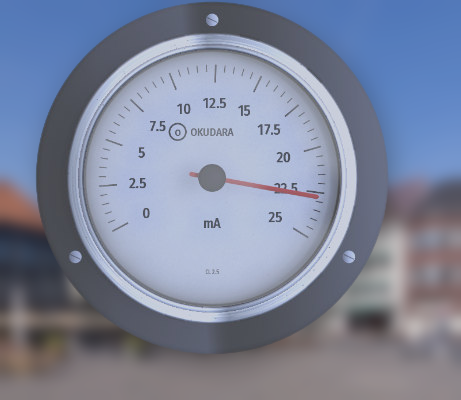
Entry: 22.75 mA
